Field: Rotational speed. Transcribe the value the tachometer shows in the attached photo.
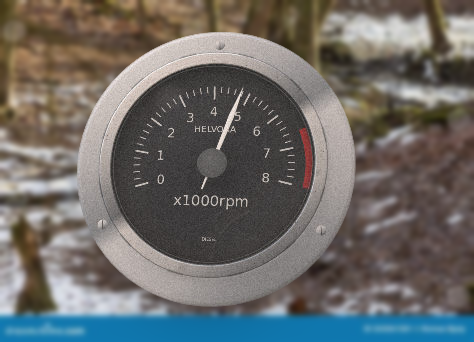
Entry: 4800 rpm
